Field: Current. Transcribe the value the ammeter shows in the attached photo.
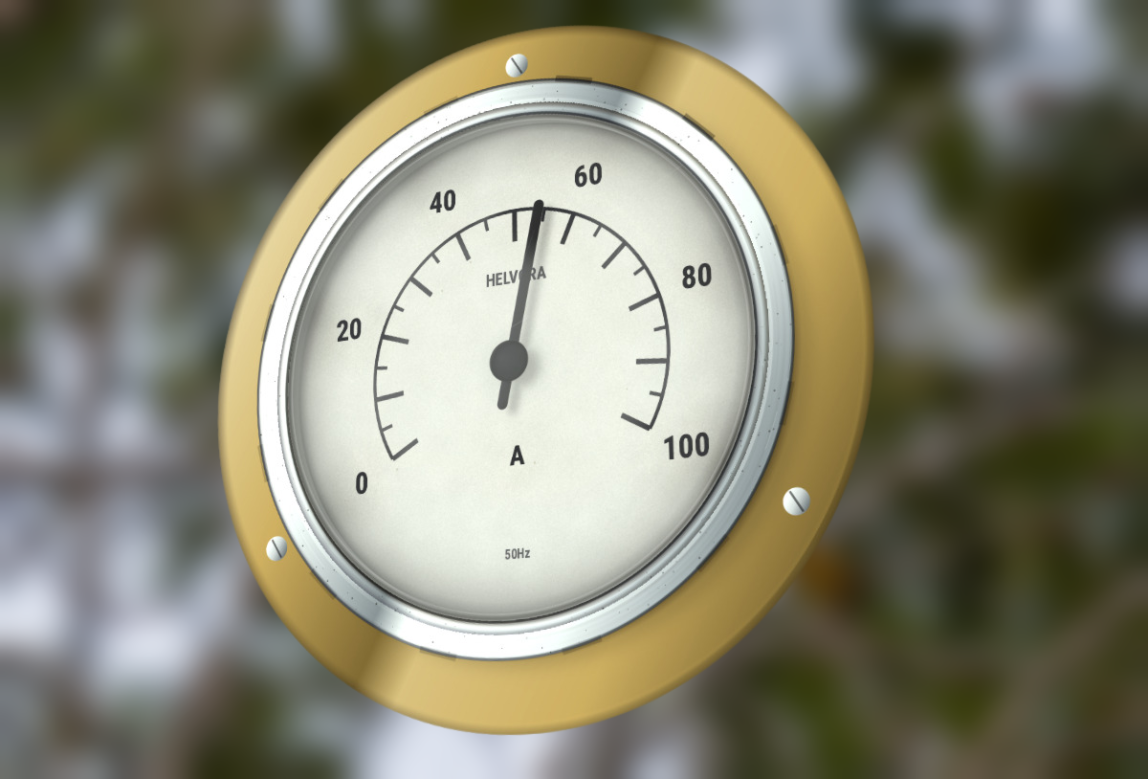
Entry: 55 A
